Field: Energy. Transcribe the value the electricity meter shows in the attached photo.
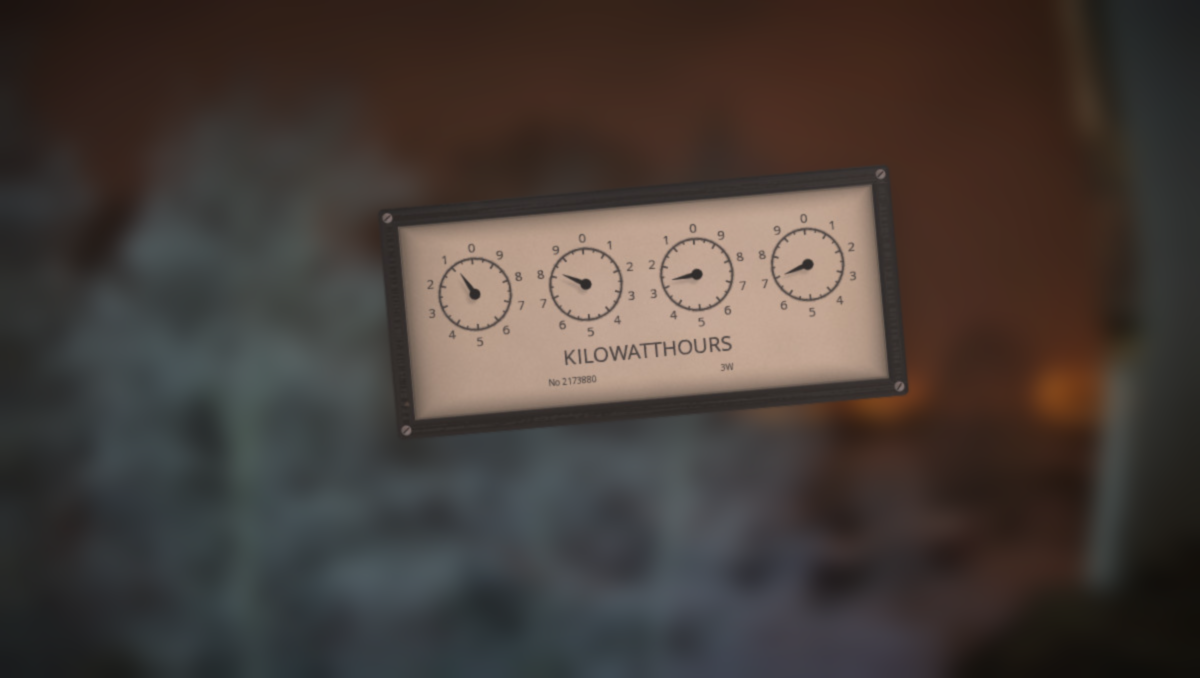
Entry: 827 kWh
